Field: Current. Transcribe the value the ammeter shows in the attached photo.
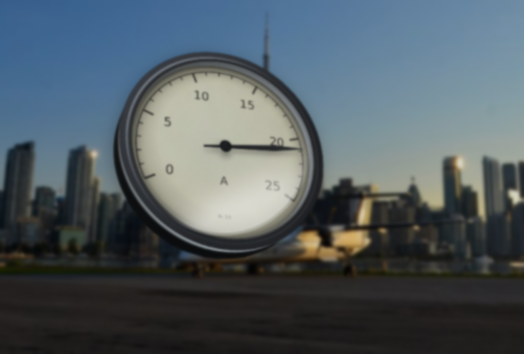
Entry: 21 A
